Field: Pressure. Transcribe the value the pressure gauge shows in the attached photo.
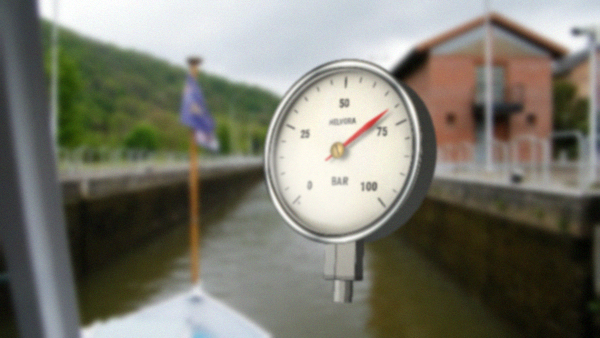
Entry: 70 bar
